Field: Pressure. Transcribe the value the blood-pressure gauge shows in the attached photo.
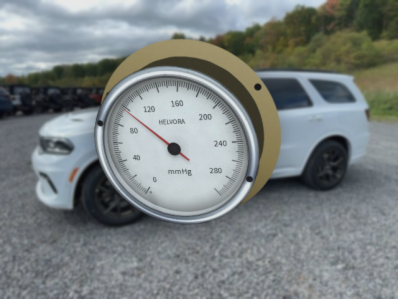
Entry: 100 mmHg
